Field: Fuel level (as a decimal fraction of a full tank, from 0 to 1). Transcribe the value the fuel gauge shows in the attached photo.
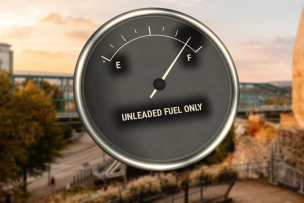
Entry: 0.875
